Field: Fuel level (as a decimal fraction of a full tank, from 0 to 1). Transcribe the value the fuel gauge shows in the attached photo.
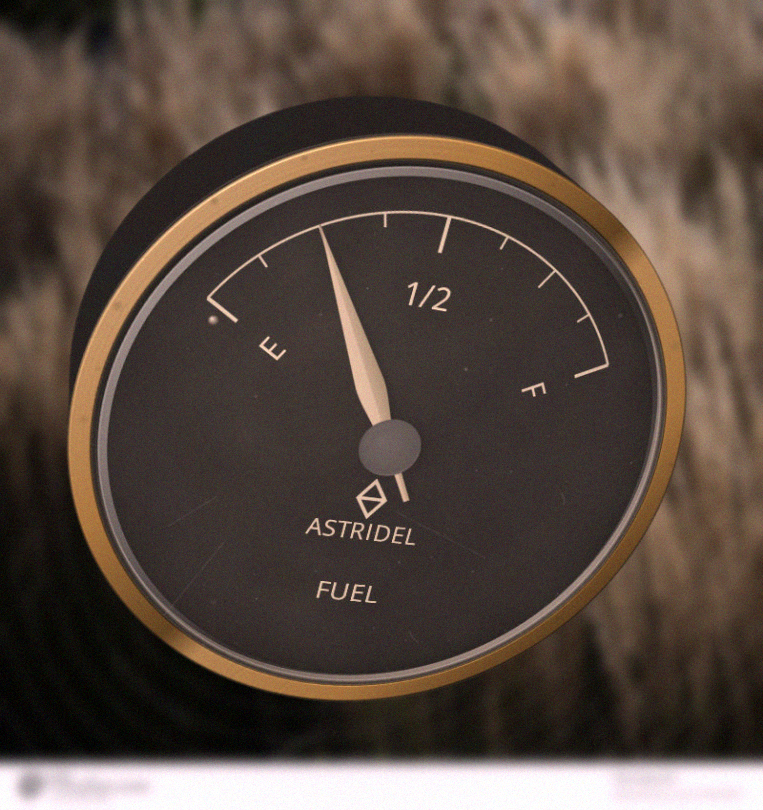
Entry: 0.25
